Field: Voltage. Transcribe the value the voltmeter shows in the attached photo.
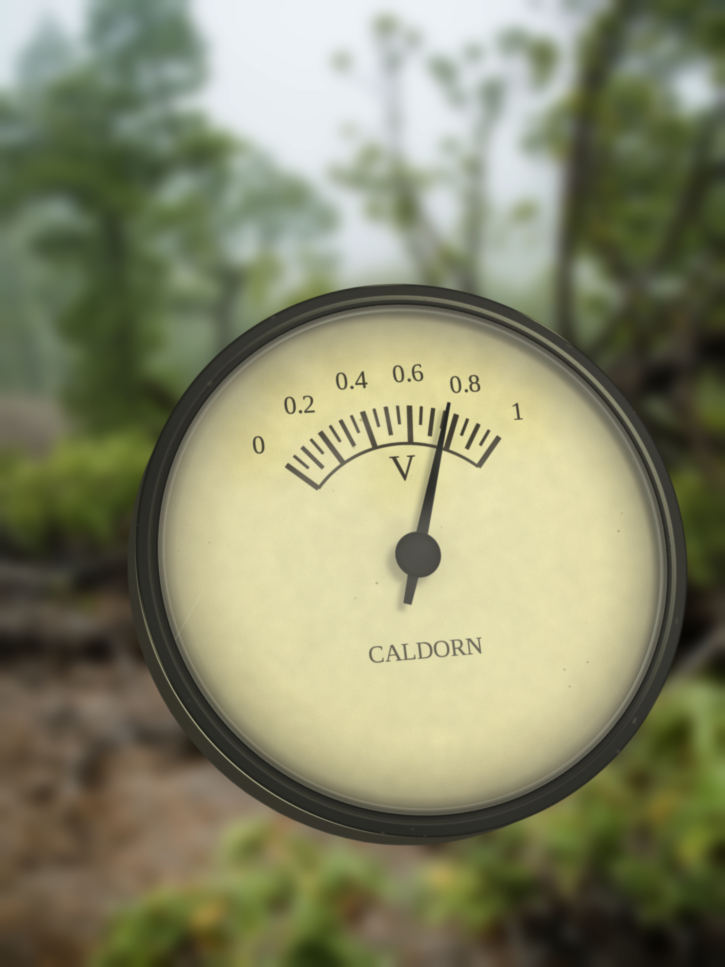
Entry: 0.75 V
